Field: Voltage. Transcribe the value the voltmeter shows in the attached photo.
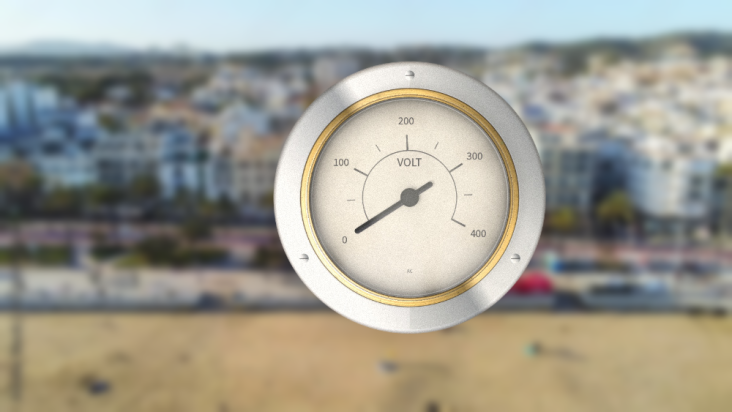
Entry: 0 V
